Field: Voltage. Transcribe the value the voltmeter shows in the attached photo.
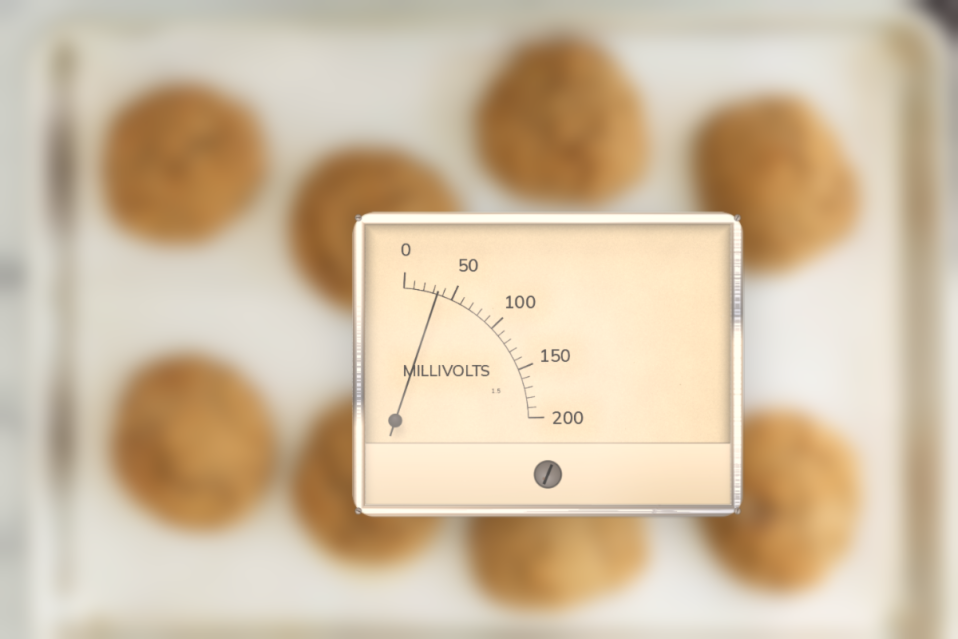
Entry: 35 mV
